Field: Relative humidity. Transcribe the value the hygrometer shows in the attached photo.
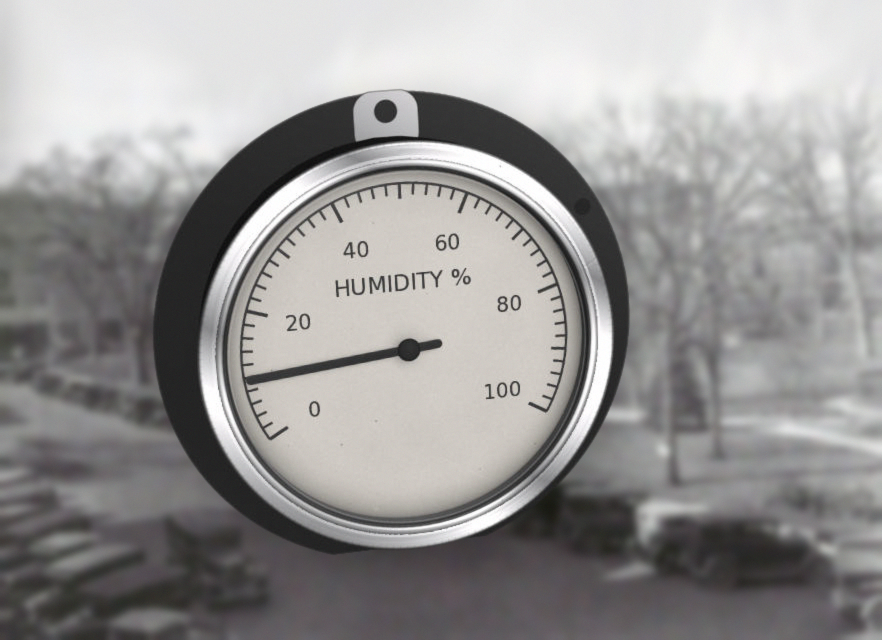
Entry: 10 %
